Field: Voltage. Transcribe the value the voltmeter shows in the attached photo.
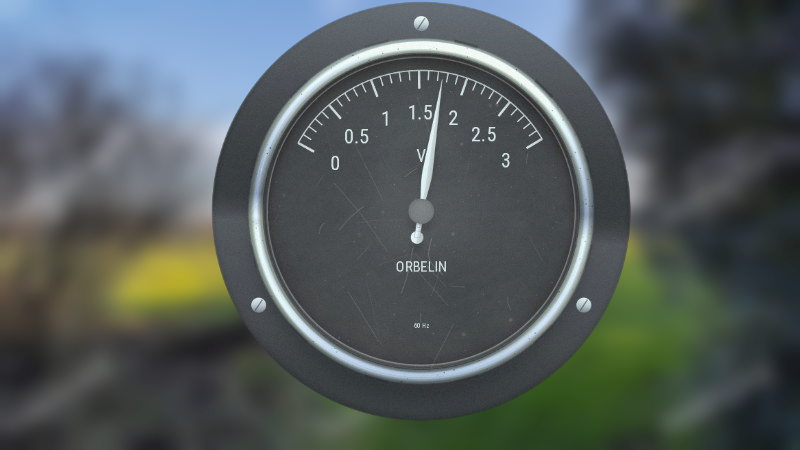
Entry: 1.75 V
